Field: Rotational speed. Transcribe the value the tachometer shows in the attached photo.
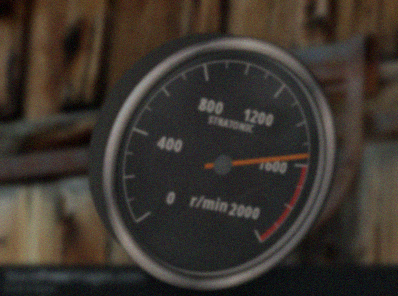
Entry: 1550 rpm
